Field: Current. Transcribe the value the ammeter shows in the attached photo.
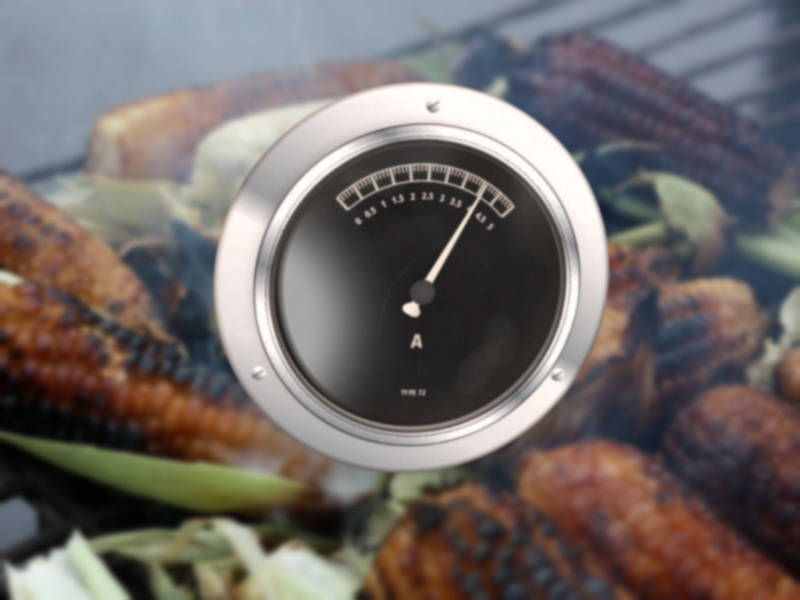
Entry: 4 A
